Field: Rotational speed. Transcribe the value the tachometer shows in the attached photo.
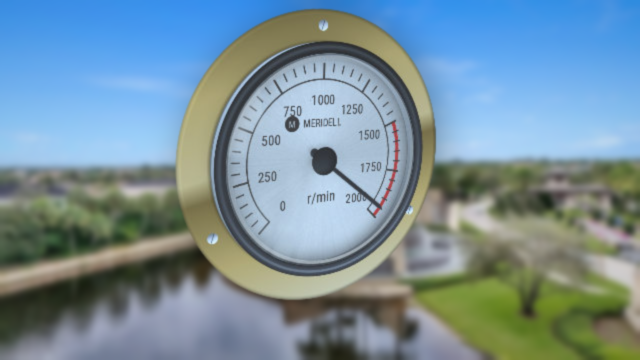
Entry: 1950 rpm
